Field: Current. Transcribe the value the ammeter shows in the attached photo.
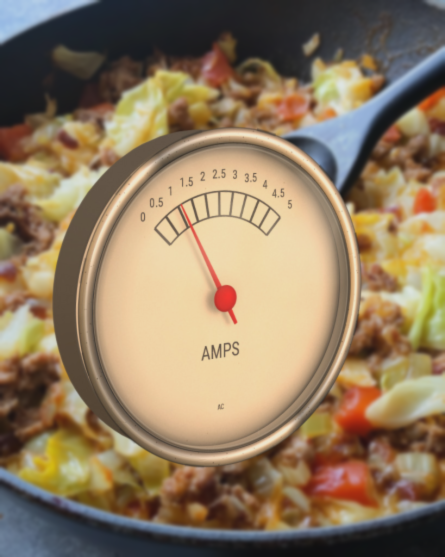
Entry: 1 A
